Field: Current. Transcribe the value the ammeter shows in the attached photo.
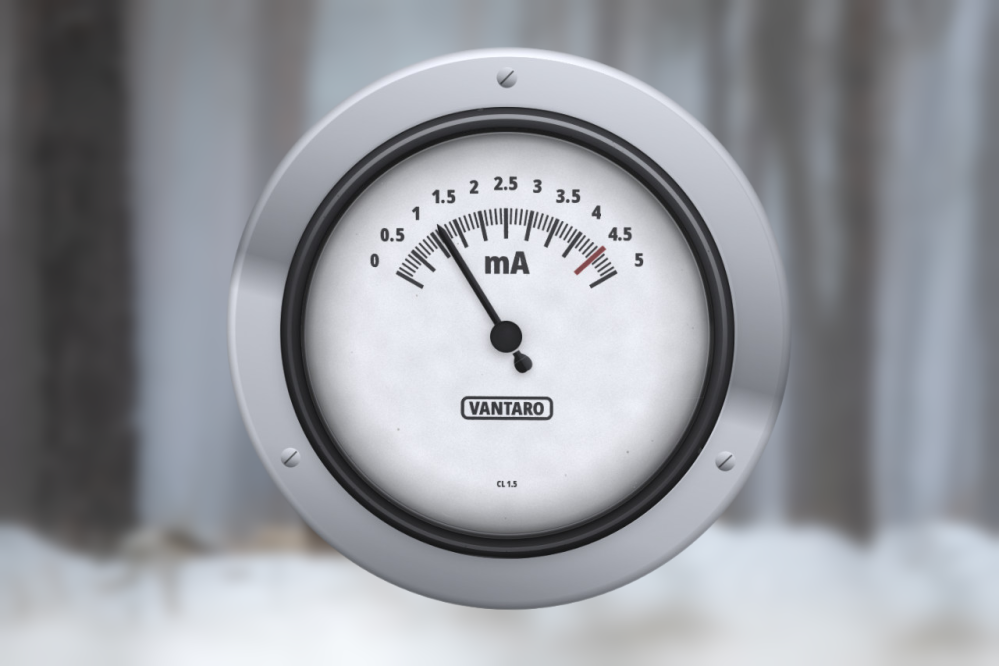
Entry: 1.2 mA
